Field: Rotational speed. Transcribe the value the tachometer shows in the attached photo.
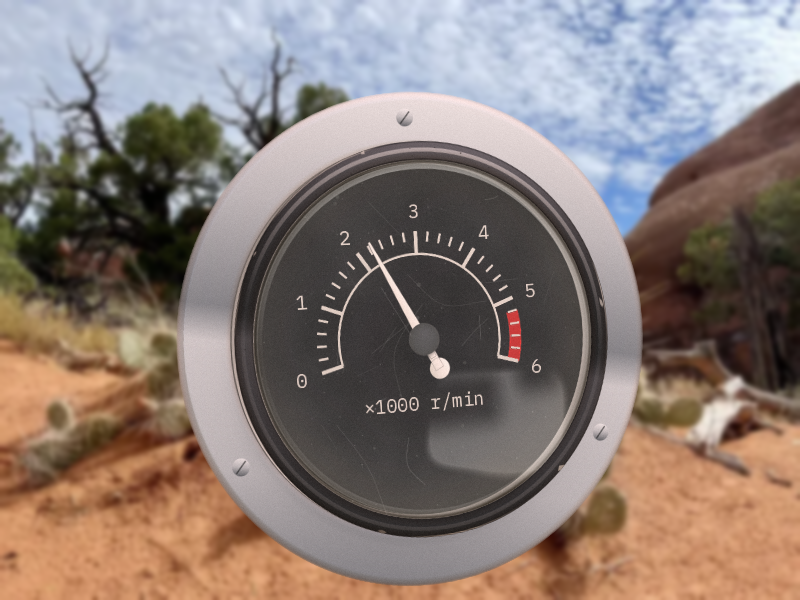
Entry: 2200 rpm
